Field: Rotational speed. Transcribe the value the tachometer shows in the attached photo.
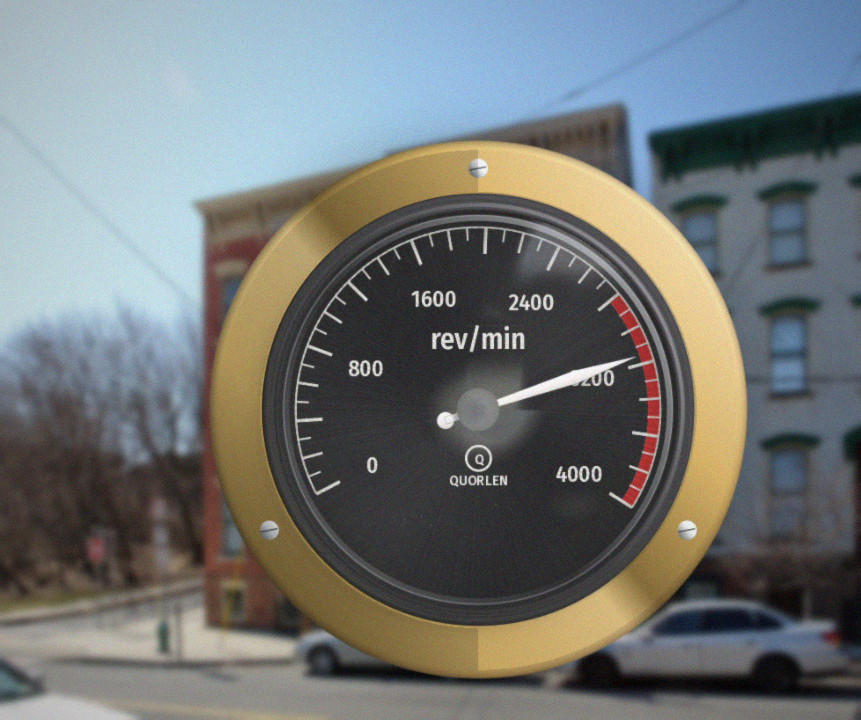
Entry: 3150 rpm
